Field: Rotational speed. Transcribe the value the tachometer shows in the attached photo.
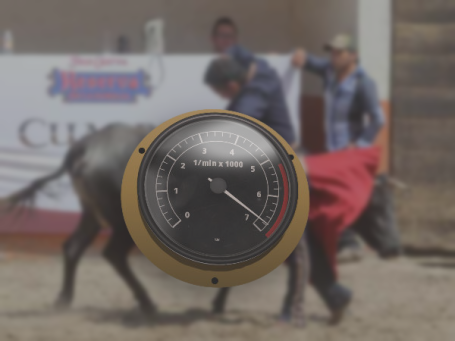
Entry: 6800 rpm
